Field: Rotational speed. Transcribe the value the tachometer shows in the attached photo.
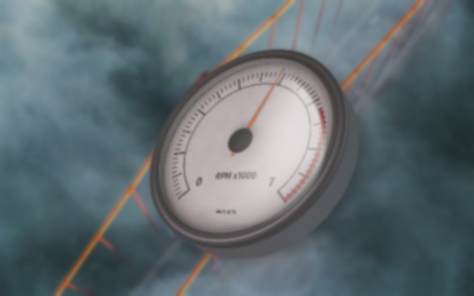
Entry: 4000 rpm
